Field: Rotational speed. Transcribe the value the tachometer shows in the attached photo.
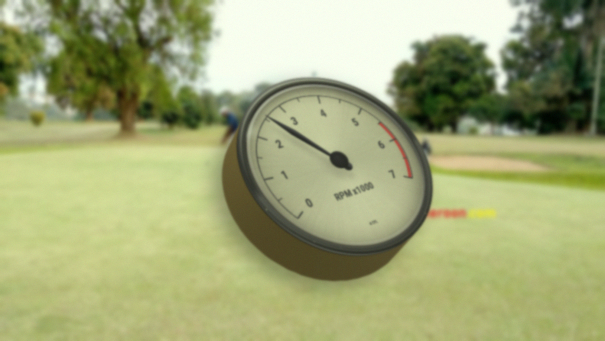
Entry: 2500 rpm
